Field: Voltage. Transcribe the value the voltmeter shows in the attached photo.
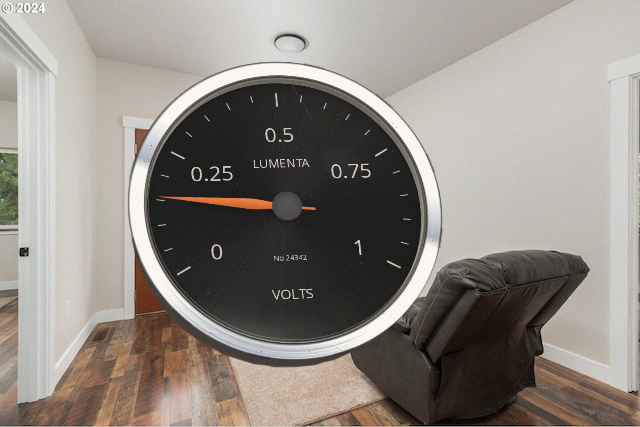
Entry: 0.15 V
